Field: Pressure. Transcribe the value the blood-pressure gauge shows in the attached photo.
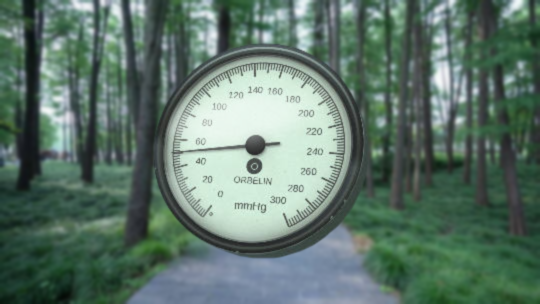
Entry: 50 mmHg
